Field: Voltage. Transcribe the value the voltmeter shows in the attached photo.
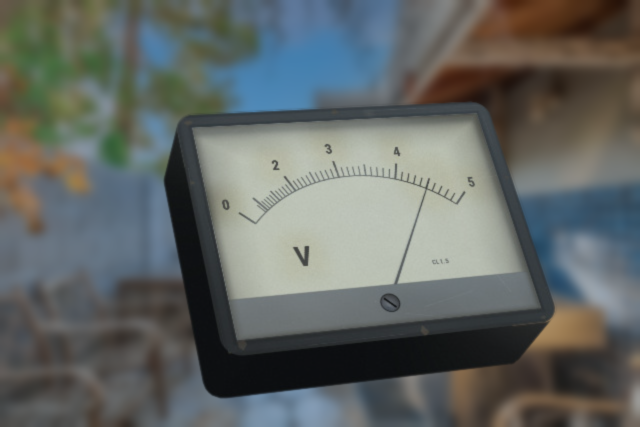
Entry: 4.5 V
